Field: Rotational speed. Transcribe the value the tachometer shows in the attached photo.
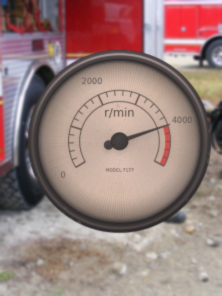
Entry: 4000 rpm
